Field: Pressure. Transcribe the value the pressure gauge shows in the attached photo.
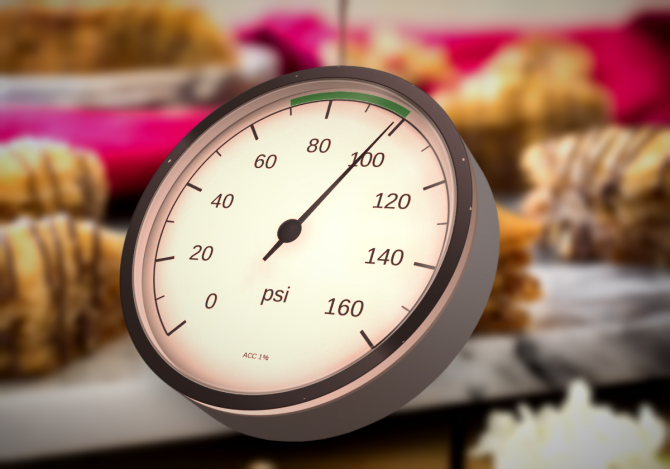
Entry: 100 psi
